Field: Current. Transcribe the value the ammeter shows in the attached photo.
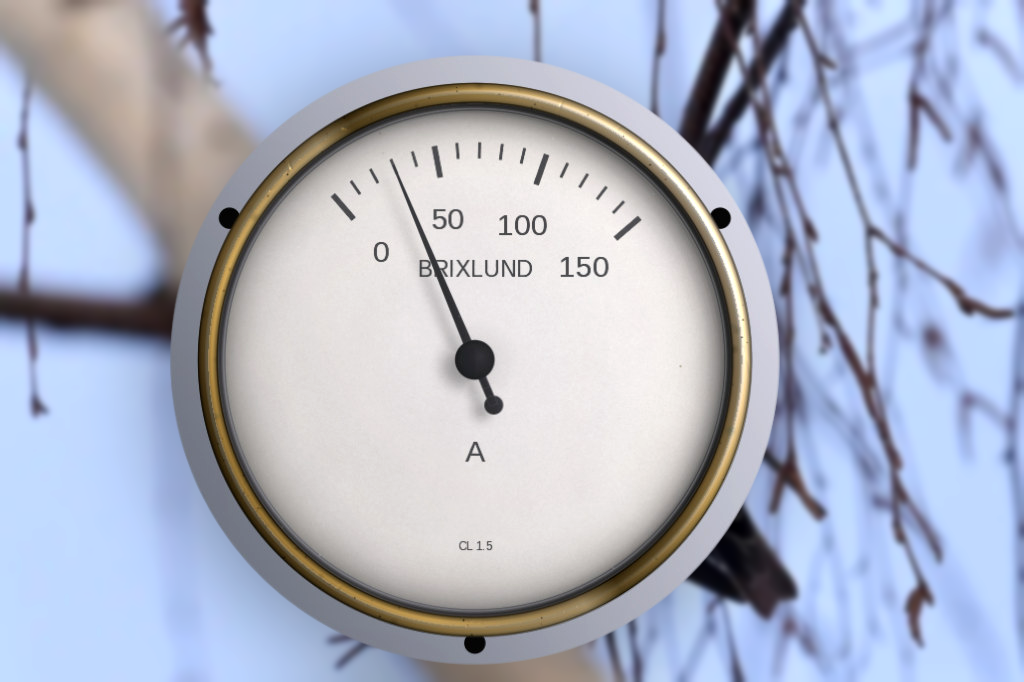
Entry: 30 A
